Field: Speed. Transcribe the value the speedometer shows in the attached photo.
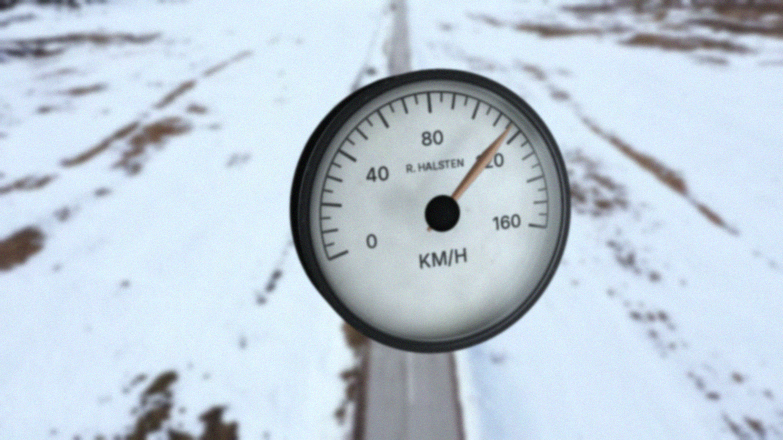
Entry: 115 km/h
